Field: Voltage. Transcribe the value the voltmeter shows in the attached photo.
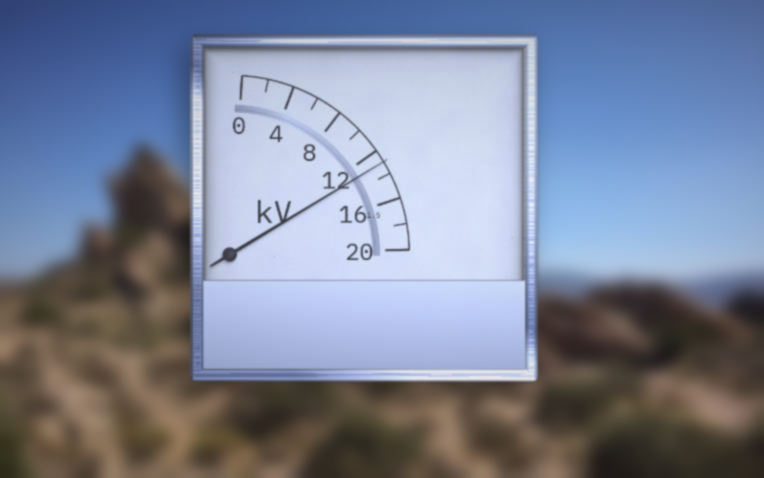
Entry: 13 kV
